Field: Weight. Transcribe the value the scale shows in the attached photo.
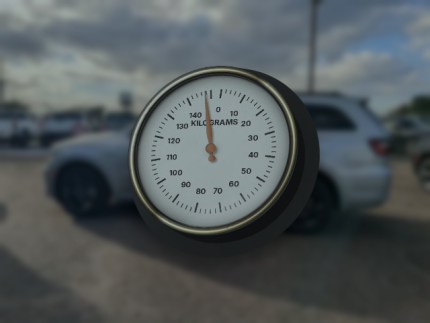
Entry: 148 kg
